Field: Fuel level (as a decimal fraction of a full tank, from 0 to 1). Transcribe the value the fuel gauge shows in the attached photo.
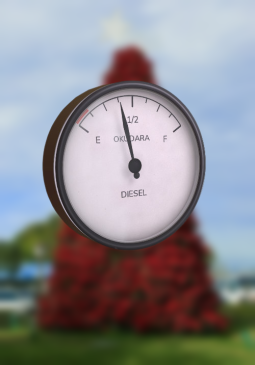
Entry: 0.375
